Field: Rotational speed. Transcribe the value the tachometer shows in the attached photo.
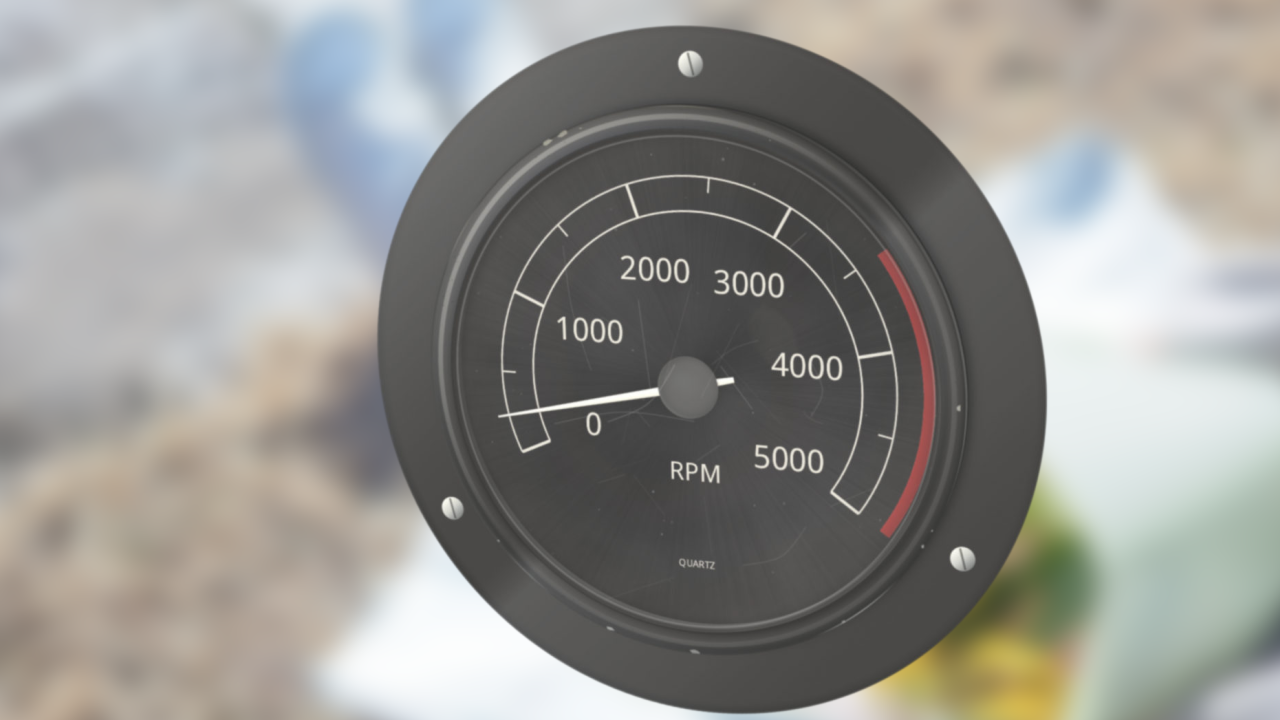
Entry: 250 rpm
